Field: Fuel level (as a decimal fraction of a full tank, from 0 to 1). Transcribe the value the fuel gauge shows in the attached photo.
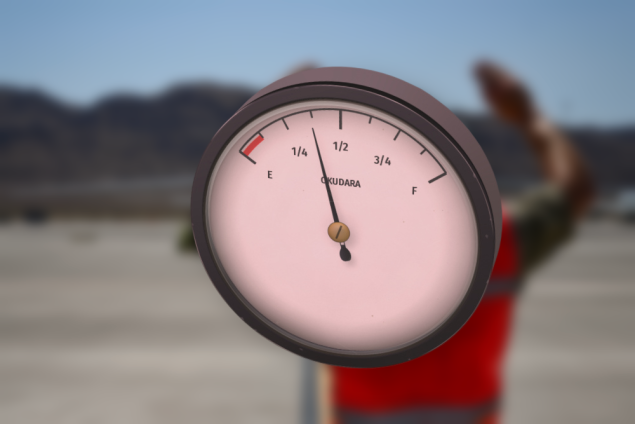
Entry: 0.375
